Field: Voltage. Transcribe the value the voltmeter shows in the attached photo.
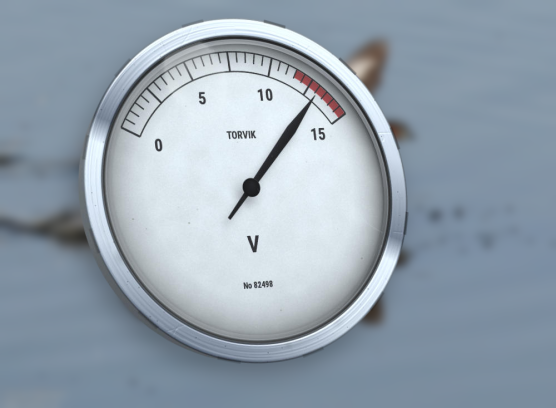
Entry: 13 V
